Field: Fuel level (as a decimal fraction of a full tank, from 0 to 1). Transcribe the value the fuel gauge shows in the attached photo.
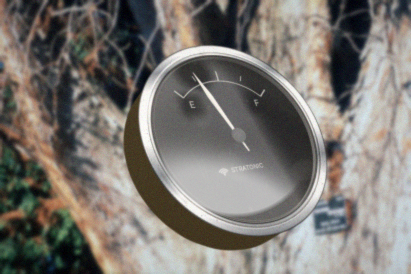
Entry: 0.25
